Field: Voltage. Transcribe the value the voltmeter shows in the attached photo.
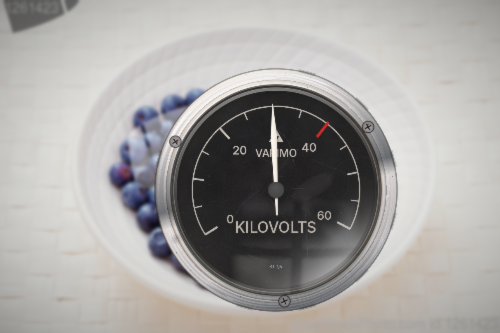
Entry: 30 kV
